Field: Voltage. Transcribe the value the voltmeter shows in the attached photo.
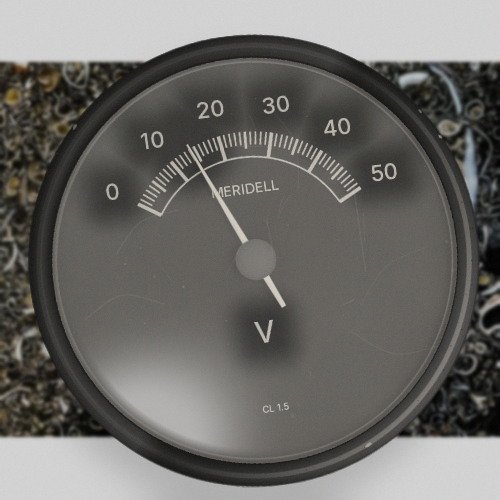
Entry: 14 V
